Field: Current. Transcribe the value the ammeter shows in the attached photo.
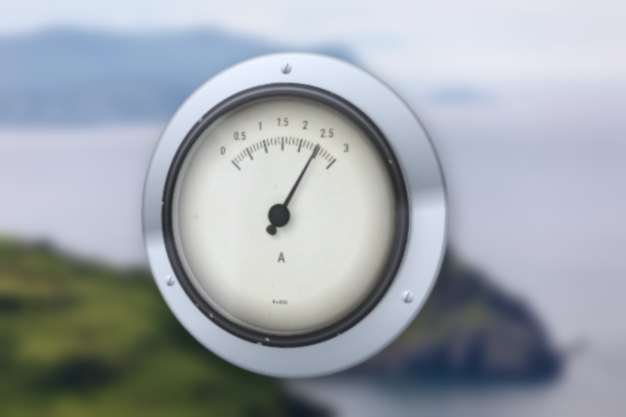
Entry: 2.5 A
